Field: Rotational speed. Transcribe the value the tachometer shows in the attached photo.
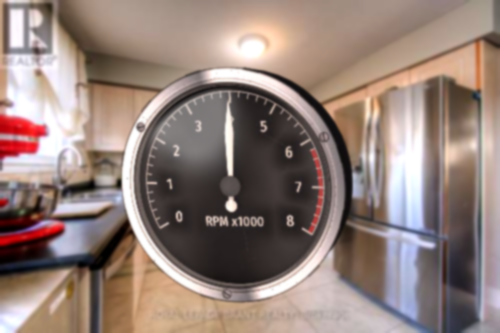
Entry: 4000 rpm
